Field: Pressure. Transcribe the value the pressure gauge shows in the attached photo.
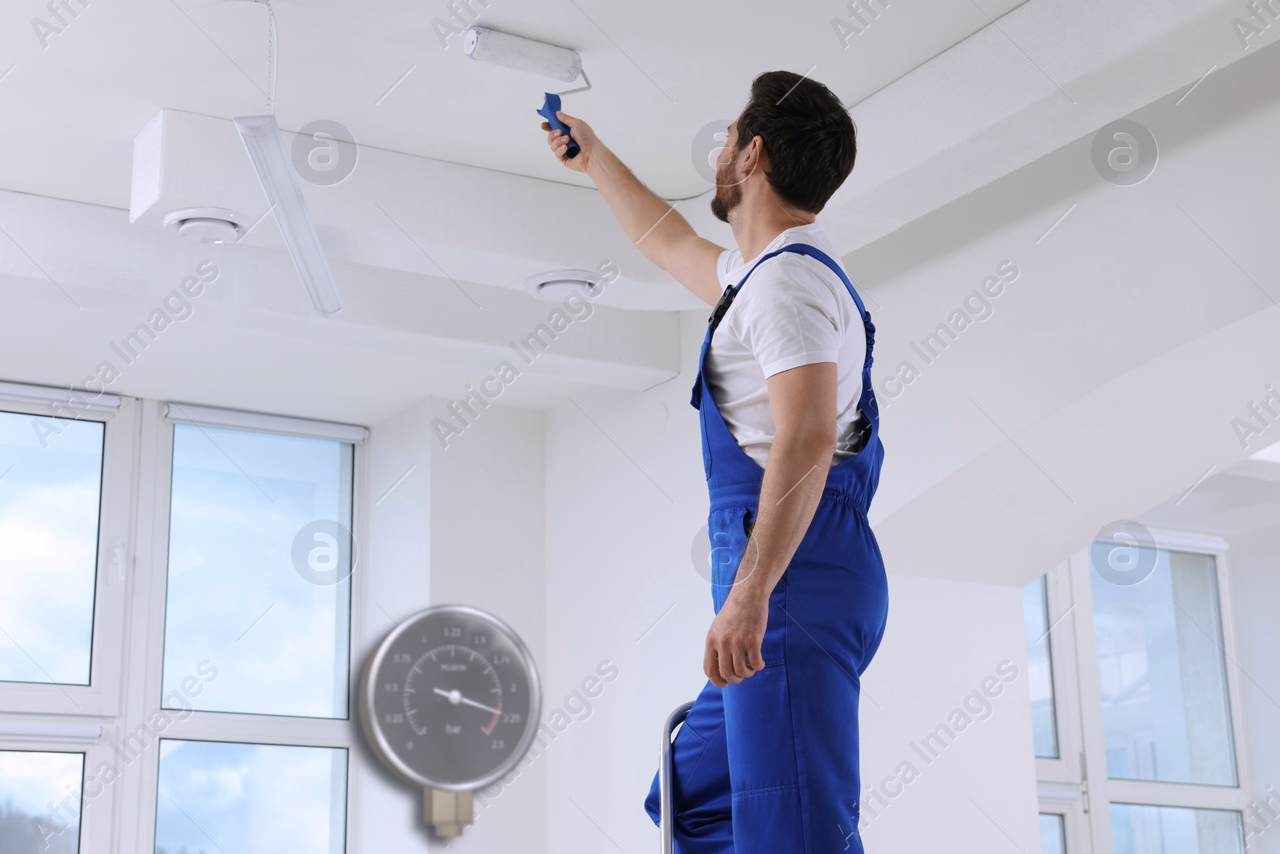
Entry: 2.25 bar
